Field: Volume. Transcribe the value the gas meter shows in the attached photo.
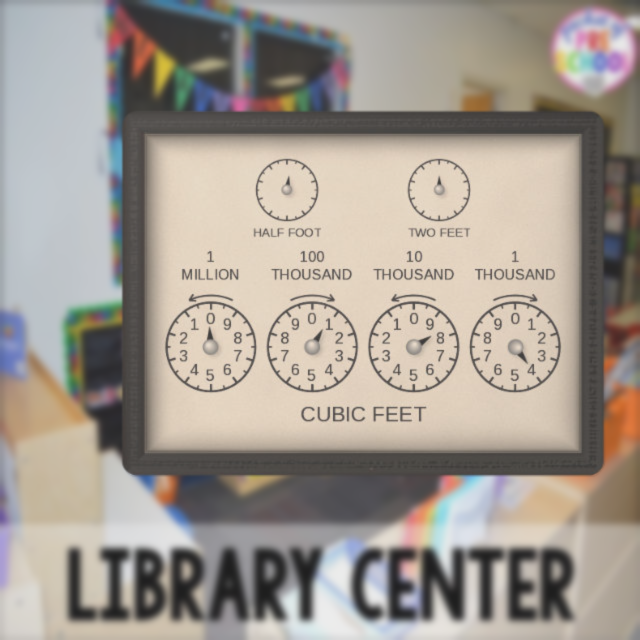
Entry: 8400 ft³
